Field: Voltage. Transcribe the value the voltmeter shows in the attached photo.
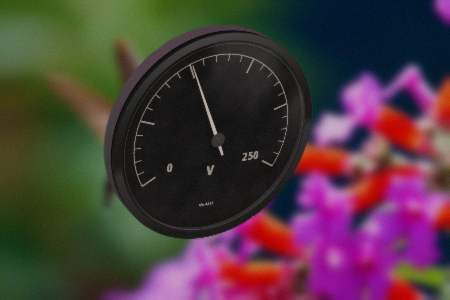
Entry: 100 V
